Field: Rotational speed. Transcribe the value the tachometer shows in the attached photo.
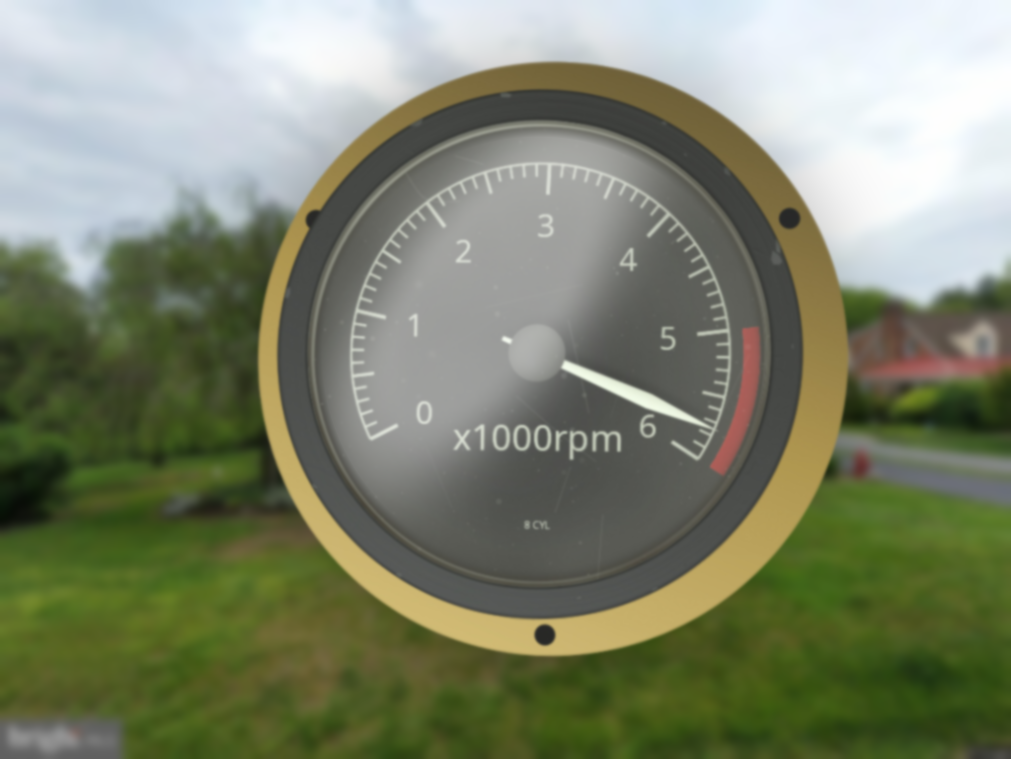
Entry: 5750 rpm
